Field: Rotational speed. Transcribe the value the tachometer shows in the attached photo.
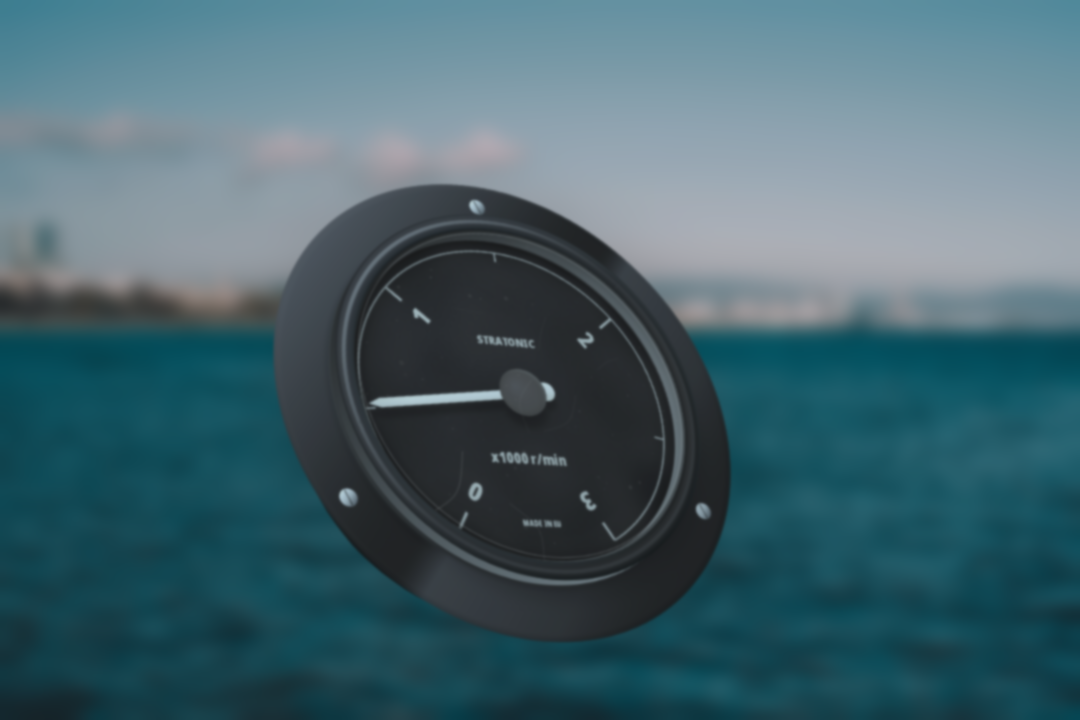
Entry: 500 rpm
